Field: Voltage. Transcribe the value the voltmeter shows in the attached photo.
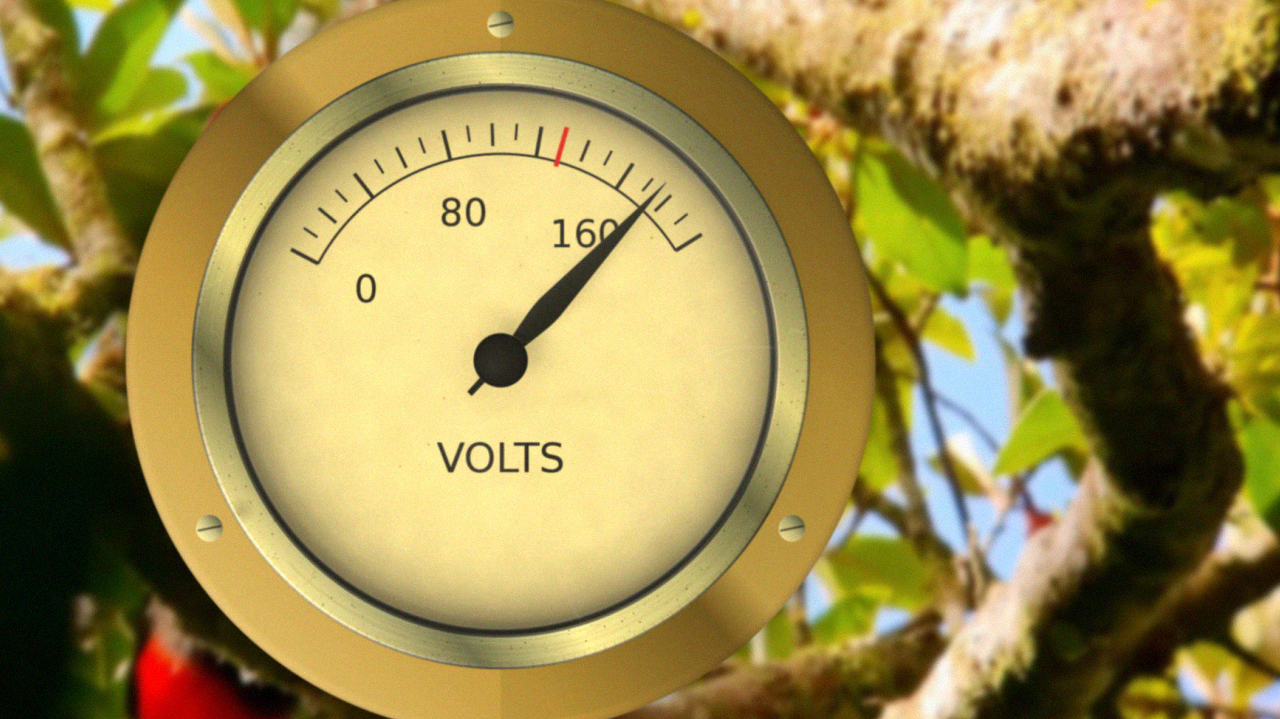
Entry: 175 V
